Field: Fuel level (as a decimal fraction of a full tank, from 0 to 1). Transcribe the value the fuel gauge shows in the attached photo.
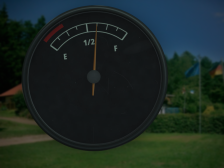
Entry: 0.625
